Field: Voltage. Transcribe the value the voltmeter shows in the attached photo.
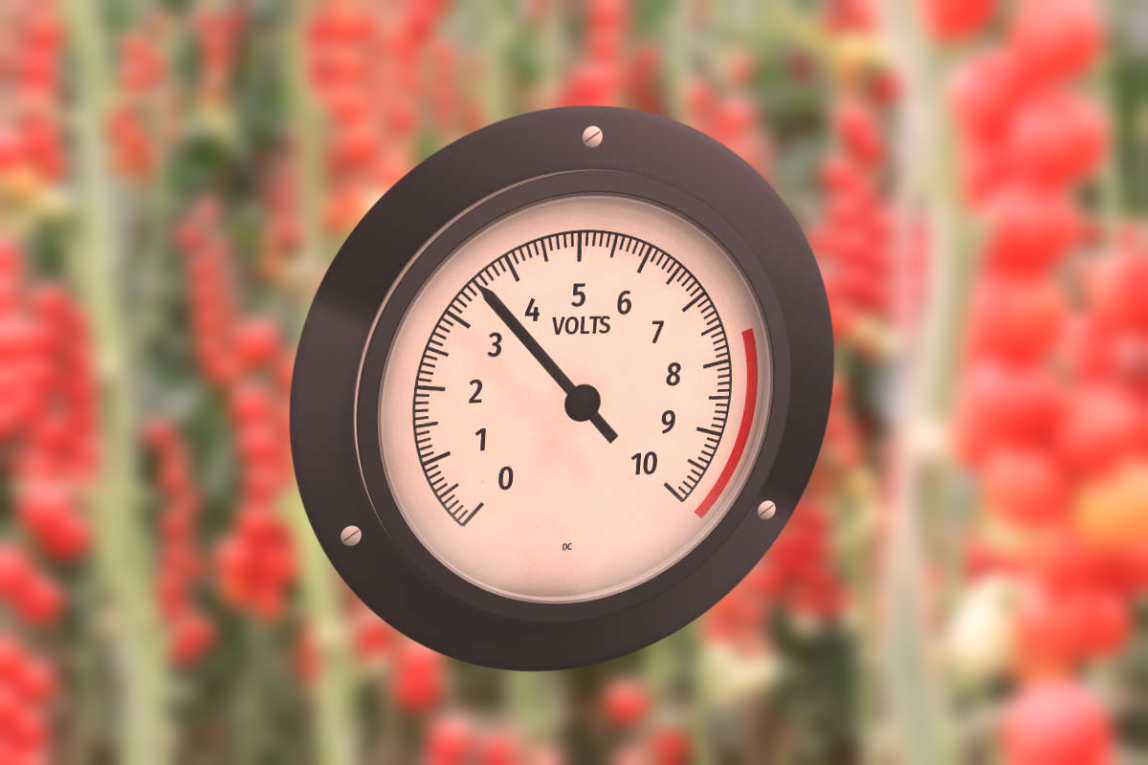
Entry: 3.5 V
